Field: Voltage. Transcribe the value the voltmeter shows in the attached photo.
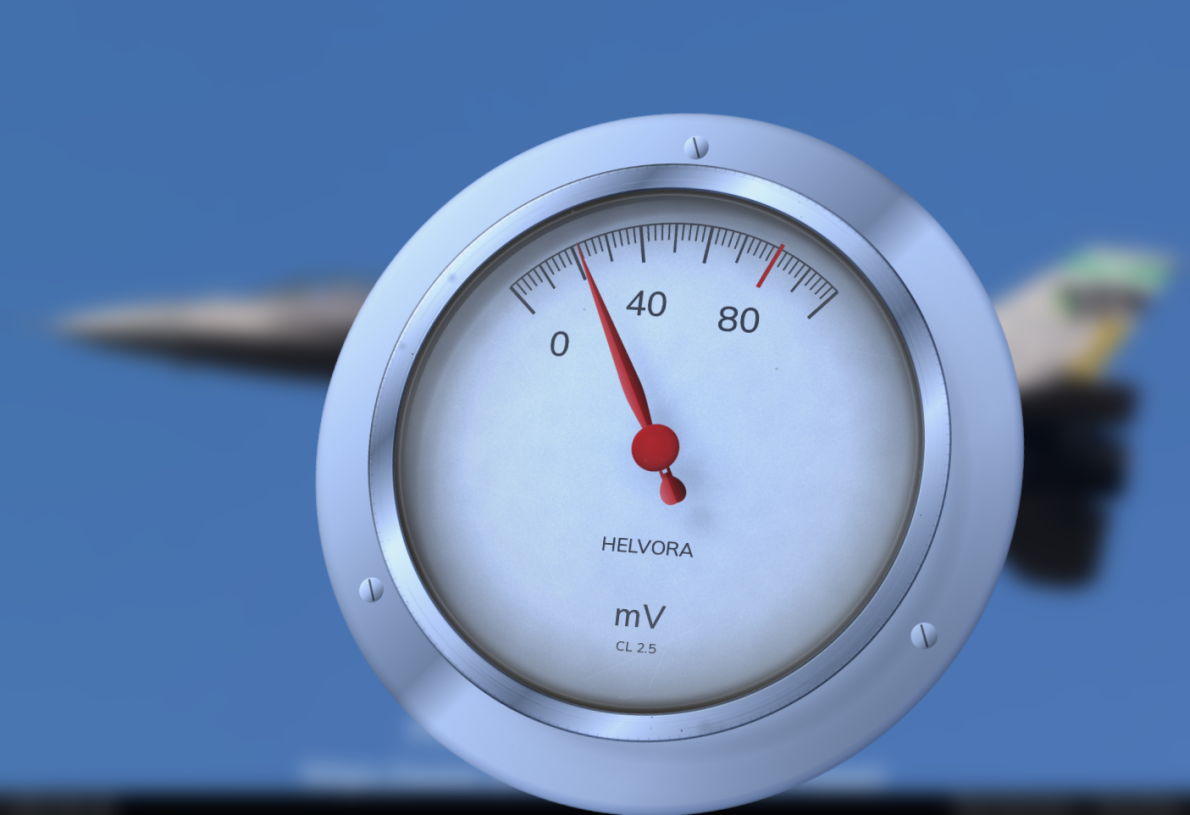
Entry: 22 mV
